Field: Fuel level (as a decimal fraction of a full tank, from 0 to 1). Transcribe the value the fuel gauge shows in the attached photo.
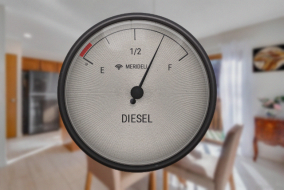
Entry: 0.75
